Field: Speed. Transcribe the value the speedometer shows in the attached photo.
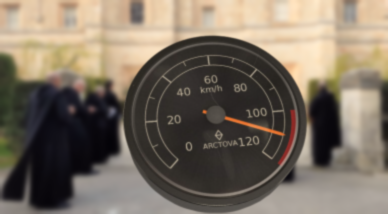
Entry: 110 km/h
